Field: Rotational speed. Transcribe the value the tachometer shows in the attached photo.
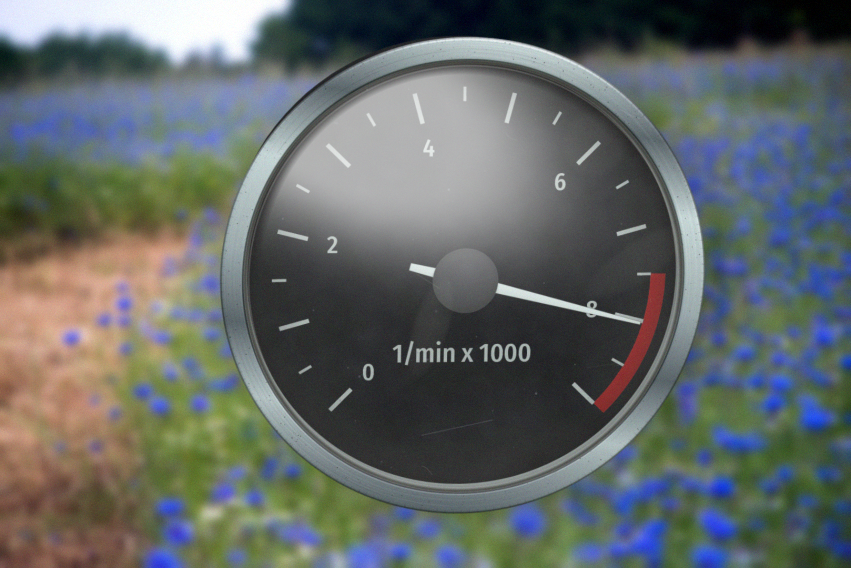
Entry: 8000 rpm
